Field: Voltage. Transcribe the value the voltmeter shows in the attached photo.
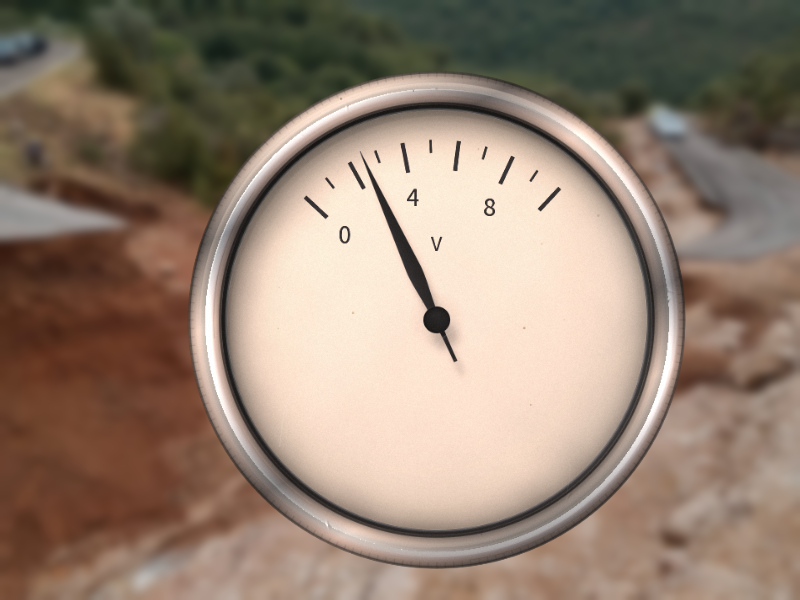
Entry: 2.5 V
